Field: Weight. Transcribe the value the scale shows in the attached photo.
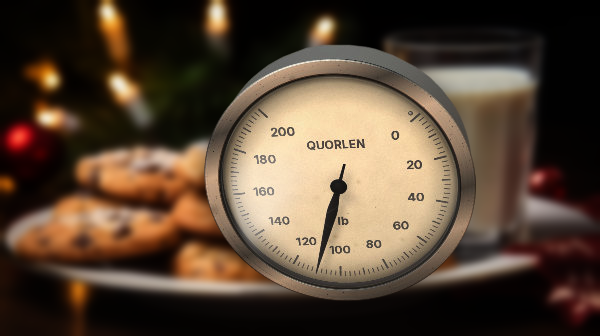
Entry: 110 lb
